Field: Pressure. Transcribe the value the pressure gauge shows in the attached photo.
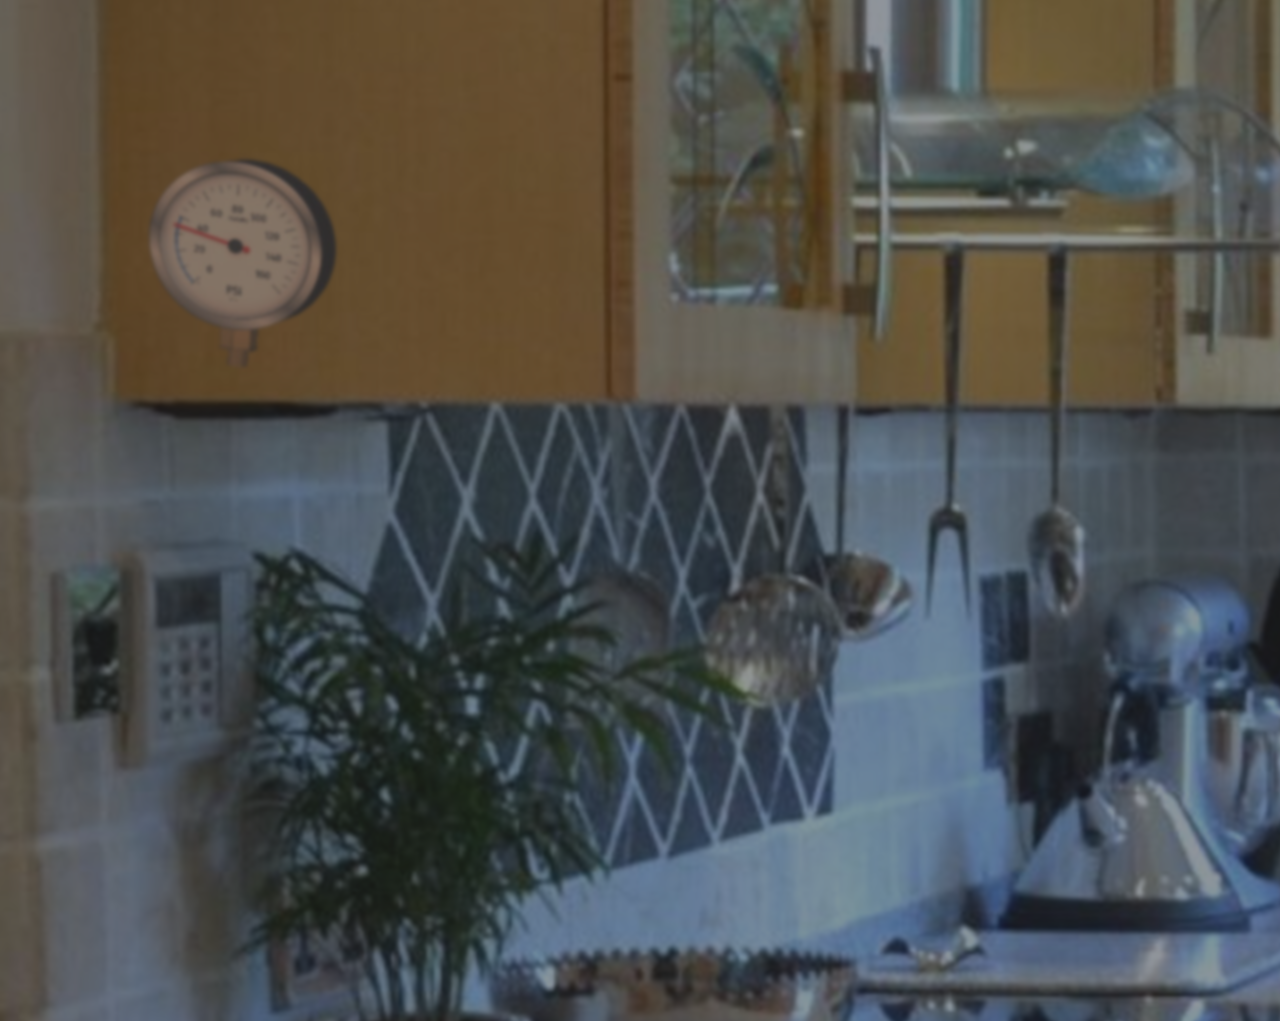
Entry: 35 psi
